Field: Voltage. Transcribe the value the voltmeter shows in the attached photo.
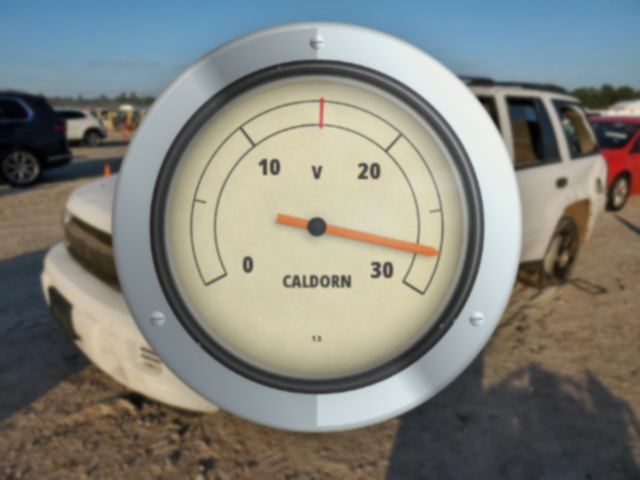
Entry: 27.5 V
